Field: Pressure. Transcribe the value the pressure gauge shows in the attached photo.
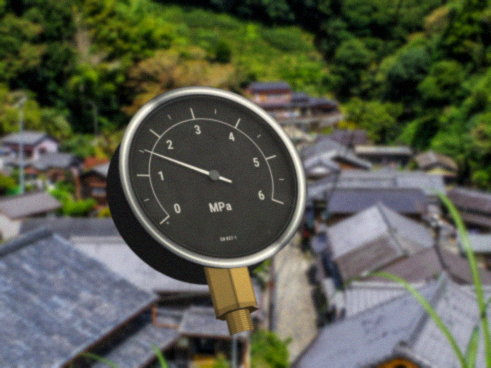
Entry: 1.5 MPa
